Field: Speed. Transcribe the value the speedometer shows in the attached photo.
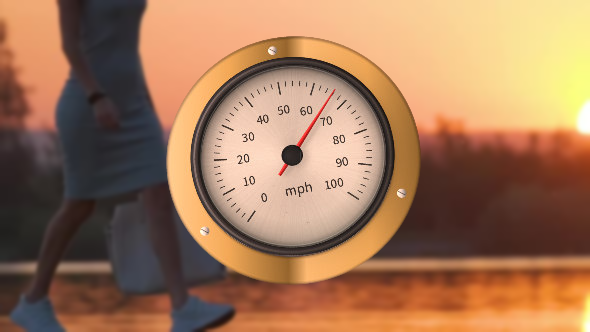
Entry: 66 mph
